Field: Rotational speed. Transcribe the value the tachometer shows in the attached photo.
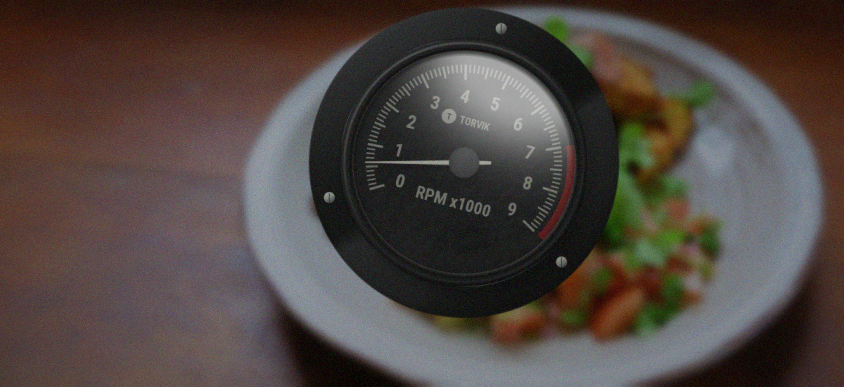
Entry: 600 rpm
